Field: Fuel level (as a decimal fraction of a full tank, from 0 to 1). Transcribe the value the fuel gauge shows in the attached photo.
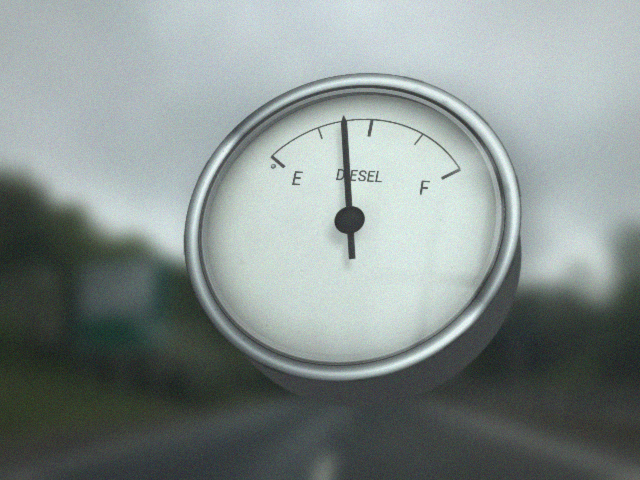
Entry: 0.375
